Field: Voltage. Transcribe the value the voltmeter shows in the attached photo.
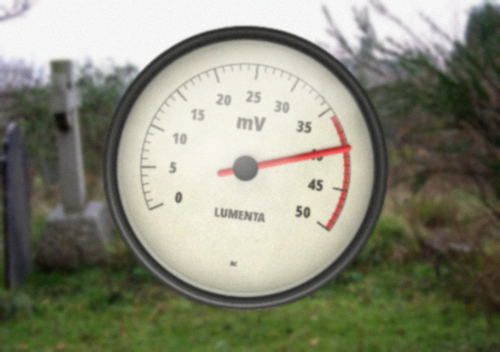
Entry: 40 mV
